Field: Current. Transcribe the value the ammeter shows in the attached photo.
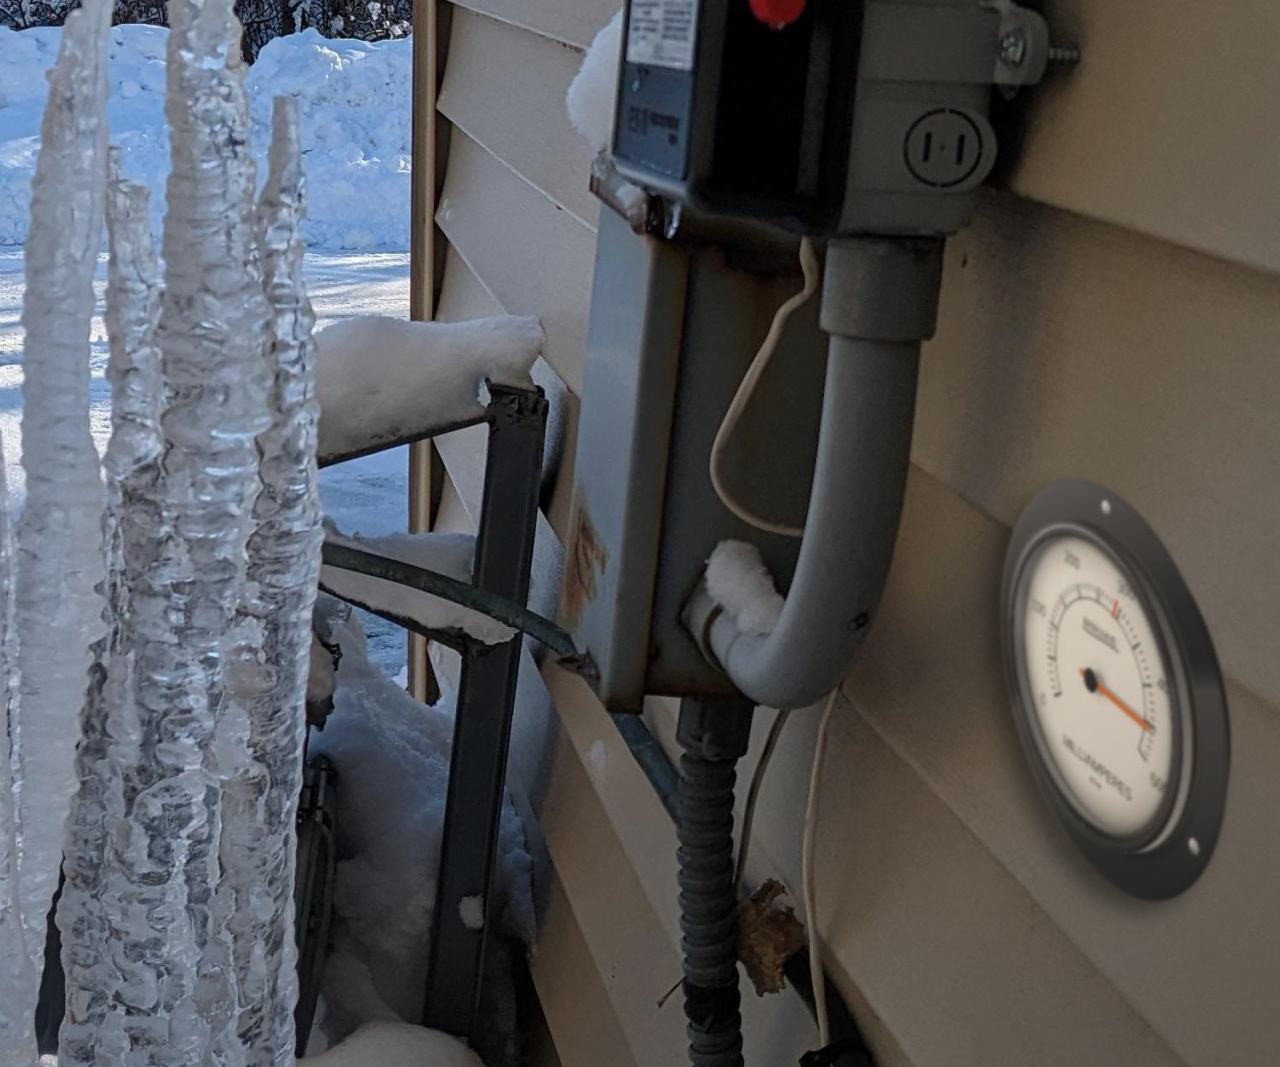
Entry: 450 mA
